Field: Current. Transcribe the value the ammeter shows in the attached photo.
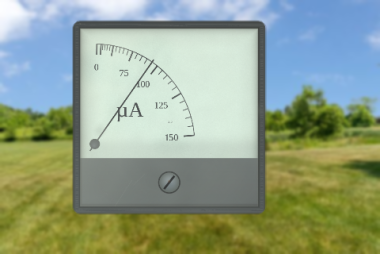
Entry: 95 µA
